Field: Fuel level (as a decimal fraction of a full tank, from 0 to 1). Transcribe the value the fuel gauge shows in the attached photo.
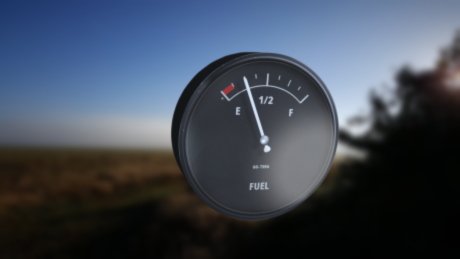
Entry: 0.25
